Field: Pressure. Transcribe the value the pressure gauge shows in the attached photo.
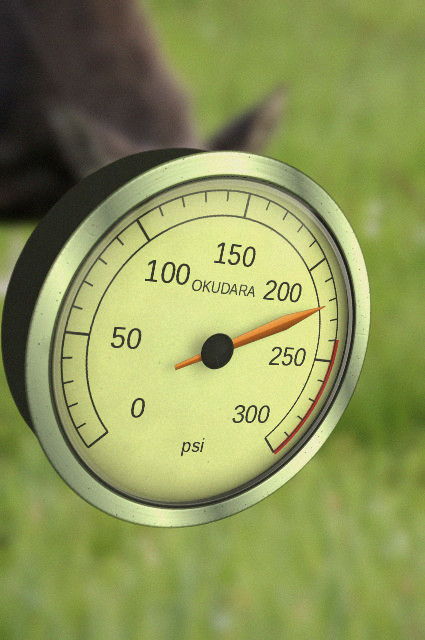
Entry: 220 psi
